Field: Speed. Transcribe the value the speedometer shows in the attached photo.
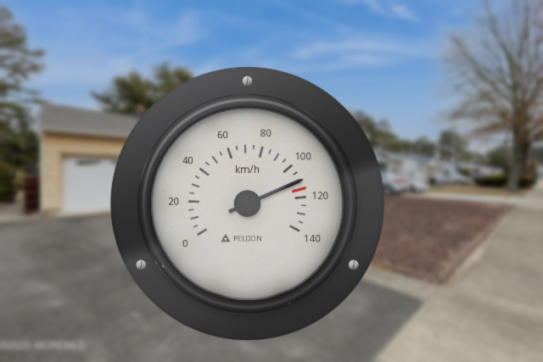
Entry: 110 km/h
